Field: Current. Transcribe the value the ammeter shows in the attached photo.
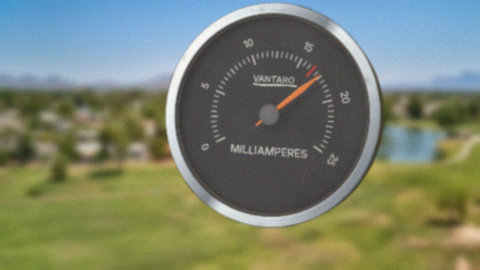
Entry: 17.5 mA
